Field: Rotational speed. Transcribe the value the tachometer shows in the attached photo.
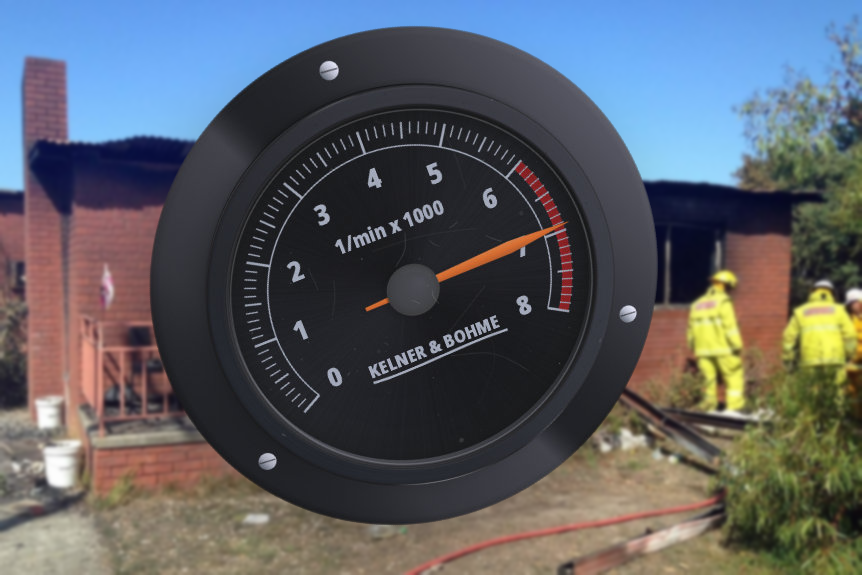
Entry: 6900 rpm
